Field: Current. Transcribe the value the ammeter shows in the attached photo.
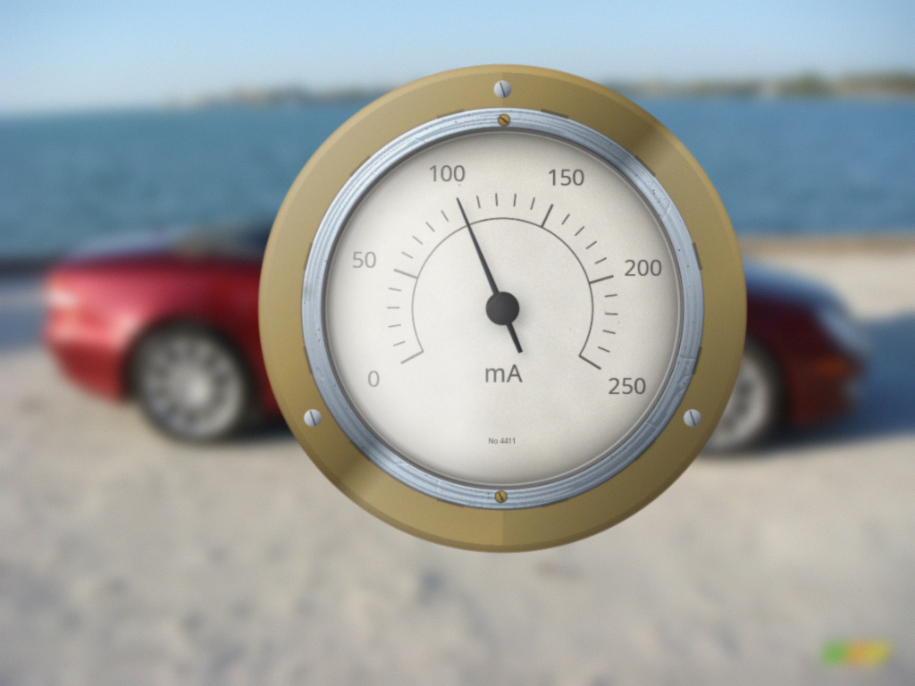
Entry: 100 mA
